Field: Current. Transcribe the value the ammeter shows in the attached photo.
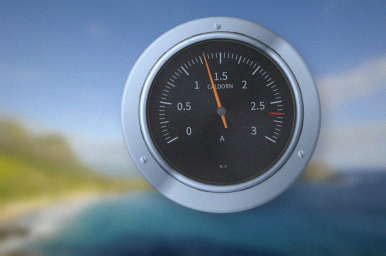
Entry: 1.3 A
